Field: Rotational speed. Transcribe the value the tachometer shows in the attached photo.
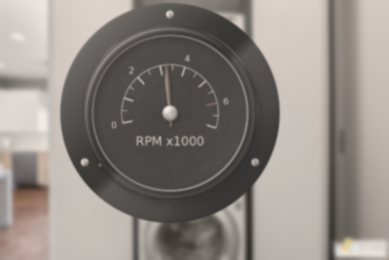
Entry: 3250 rpm
